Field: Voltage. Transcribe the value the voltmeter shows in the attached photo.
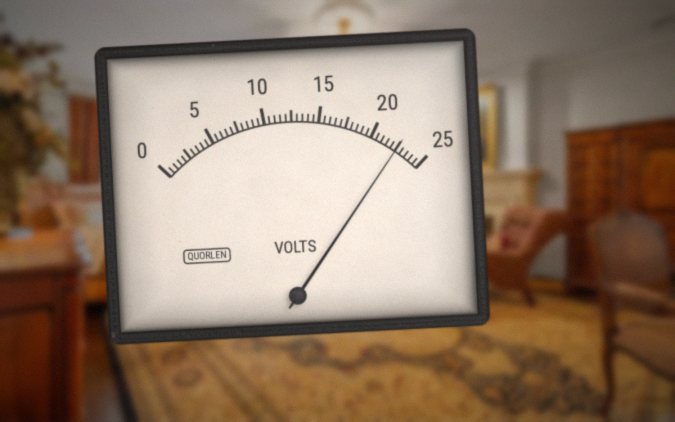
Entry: 22.5 V
